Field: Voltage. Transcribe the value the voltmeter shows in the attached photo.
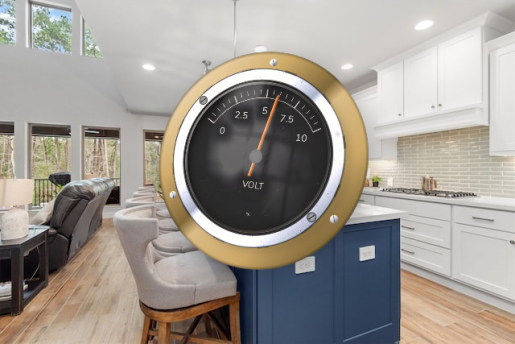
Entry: 6 V
